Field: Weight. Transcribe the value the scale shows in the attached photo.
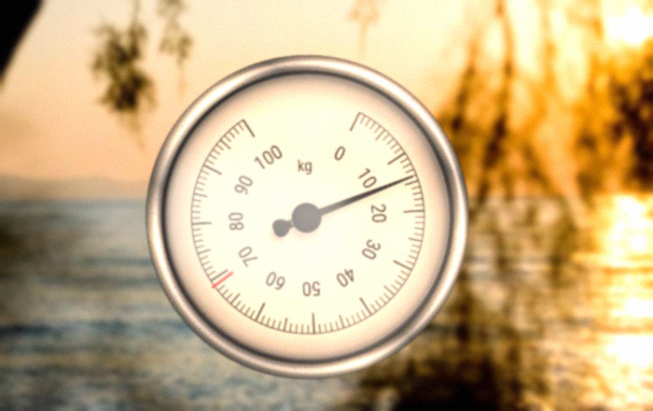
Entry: 14 kg
